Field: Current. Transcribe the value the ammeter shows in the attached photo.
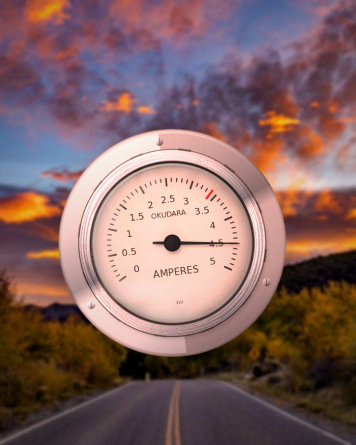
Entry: 4.5 A
